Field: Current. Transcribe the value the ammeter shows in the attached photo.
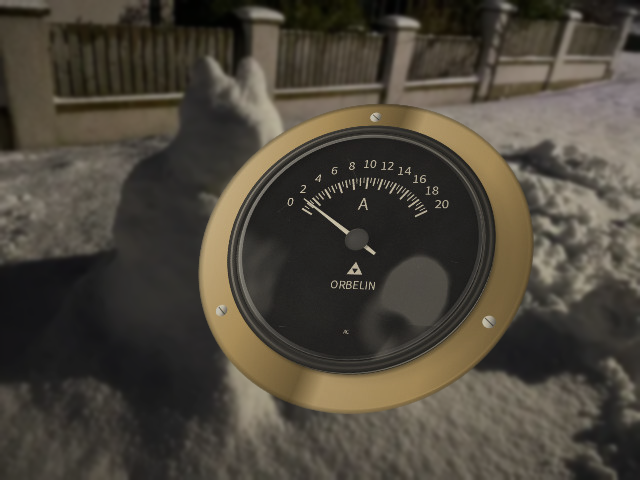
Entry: 1 A
